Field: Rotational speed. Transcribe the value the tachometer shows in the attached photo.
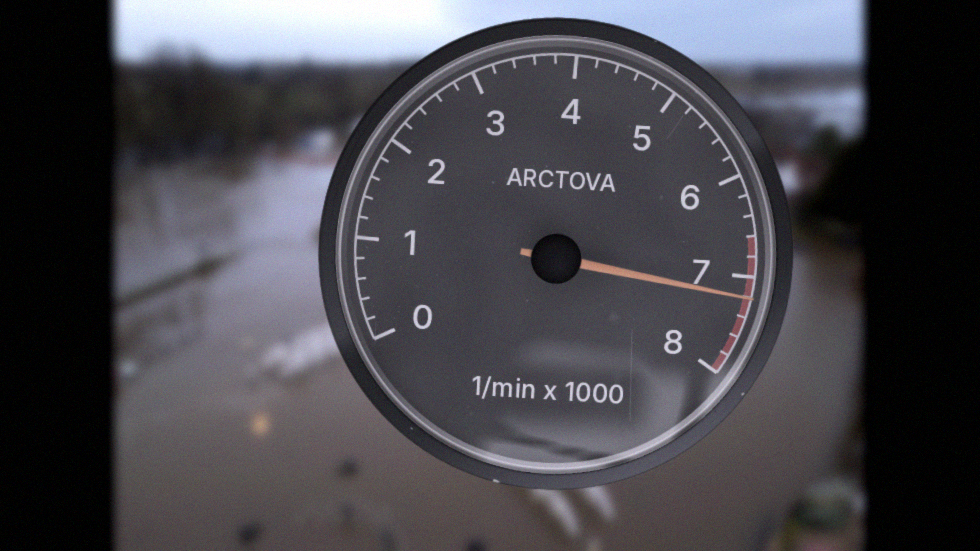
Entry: 7200 rpm
